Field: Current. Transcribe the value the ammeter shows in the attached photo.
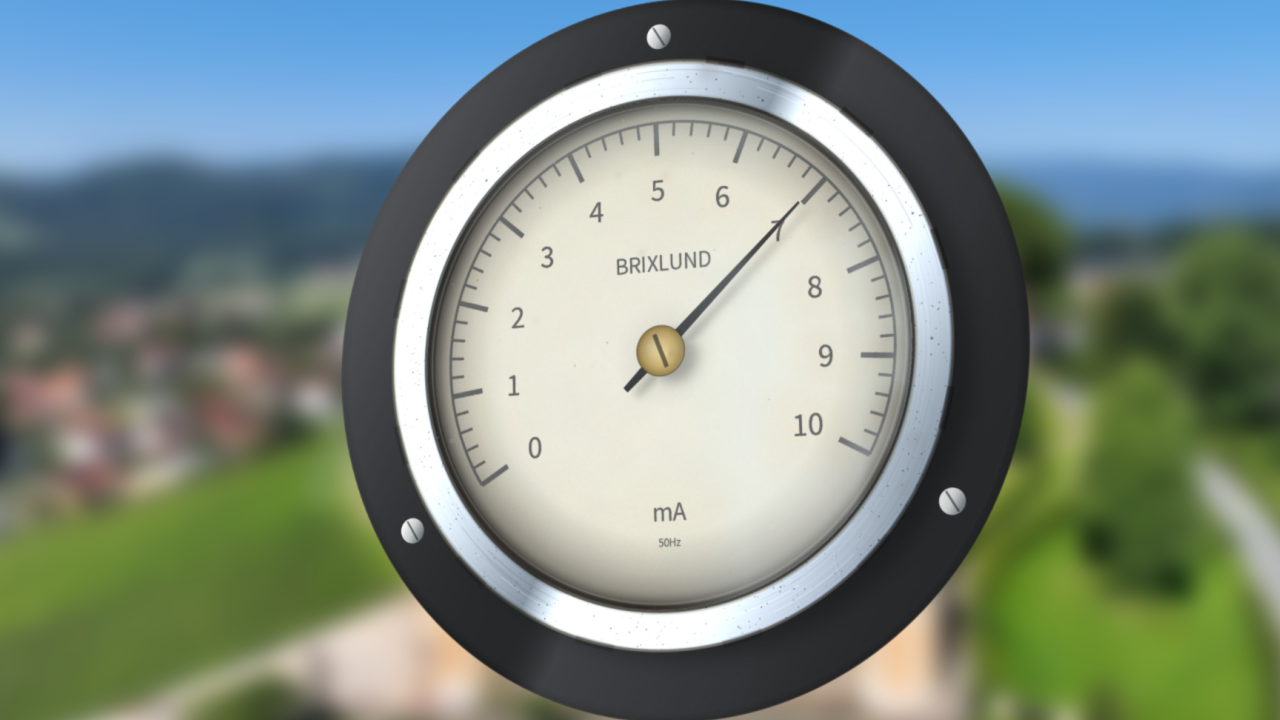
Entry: 7 mA
